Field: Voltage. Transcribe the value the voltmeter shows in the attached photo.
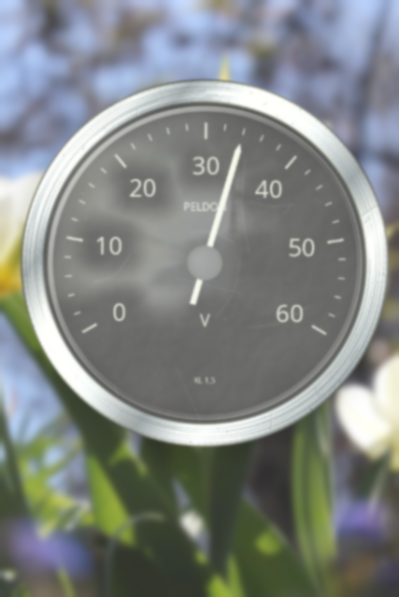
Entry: 34 V
